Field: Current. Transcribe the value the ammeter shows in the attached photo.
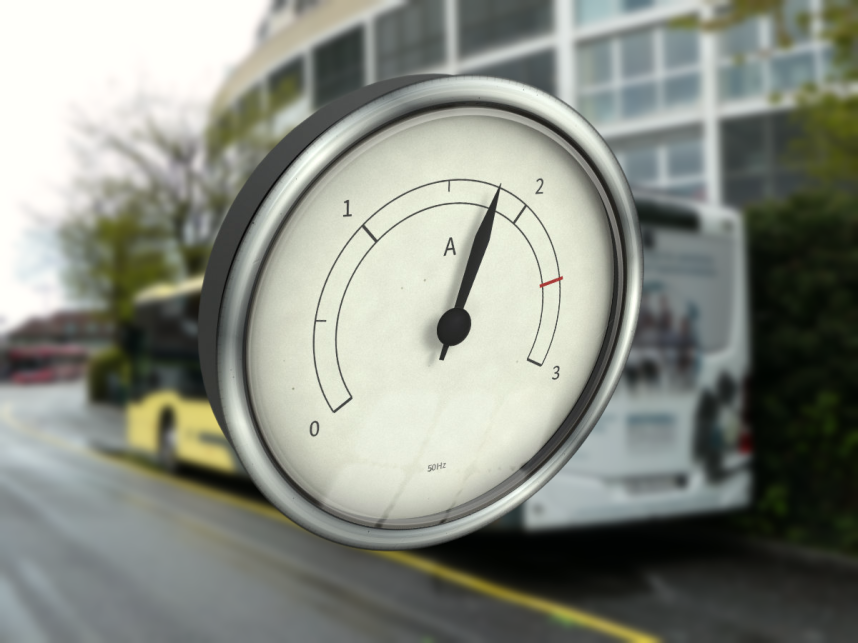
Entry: 1.75 A
